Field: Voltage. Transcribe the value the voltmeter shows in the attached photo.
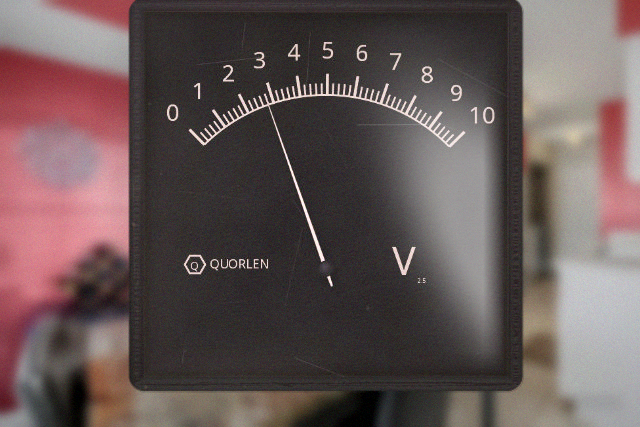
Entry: 2.8 V
